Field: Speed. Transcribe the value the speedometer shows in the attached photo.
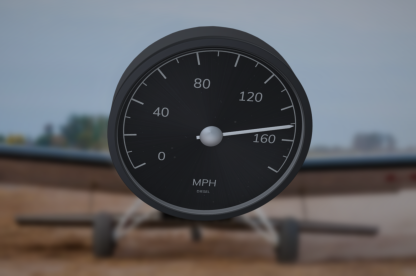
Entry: 150 mph
